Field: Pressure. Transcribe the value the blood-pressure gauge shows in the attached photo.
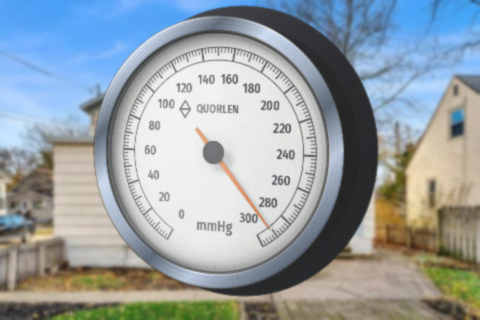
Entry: 290 mmHg
